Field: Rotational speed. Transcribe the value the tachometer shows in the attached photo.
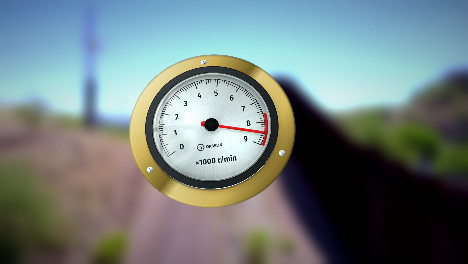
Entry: 8500 rpm
